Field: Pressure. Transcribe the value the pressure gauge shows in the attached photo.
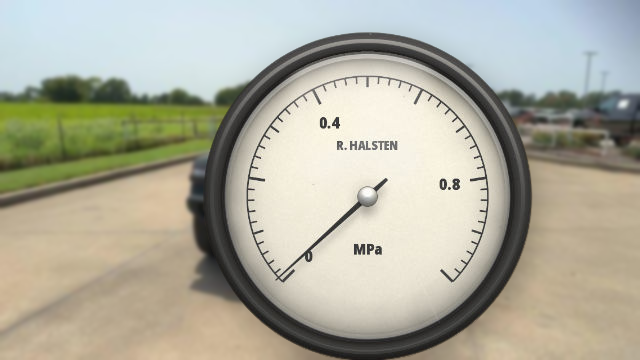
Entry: 0.01 MPa
